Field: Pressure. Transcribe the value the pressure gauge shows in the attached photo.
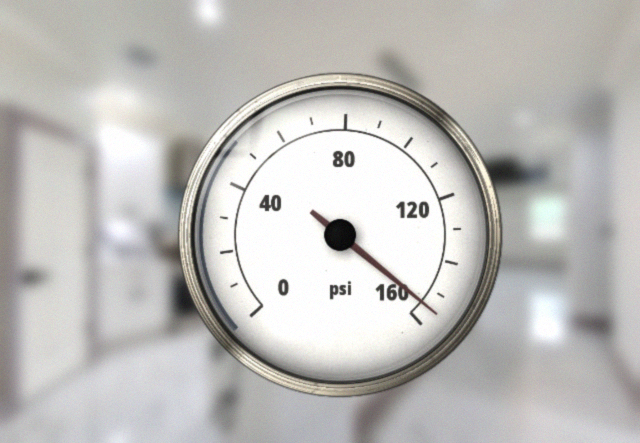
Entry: 155 psi
